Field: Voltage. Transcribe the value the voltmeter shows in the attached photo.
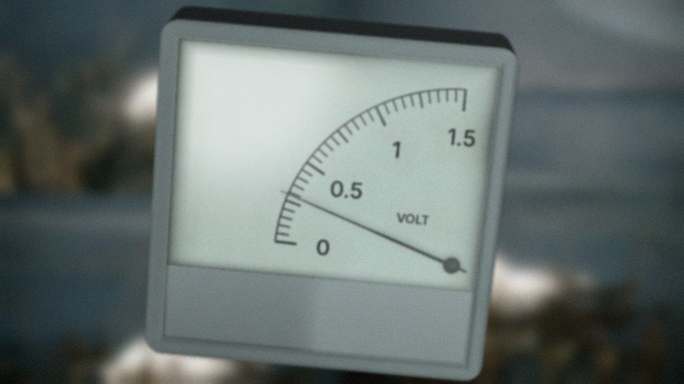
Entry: 0.3 V
